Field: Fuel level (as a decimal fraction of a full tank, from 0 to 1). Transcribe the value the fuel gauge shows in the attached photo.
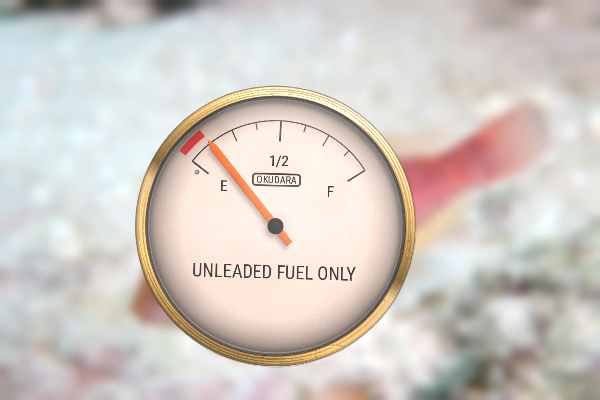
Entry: 0.125
